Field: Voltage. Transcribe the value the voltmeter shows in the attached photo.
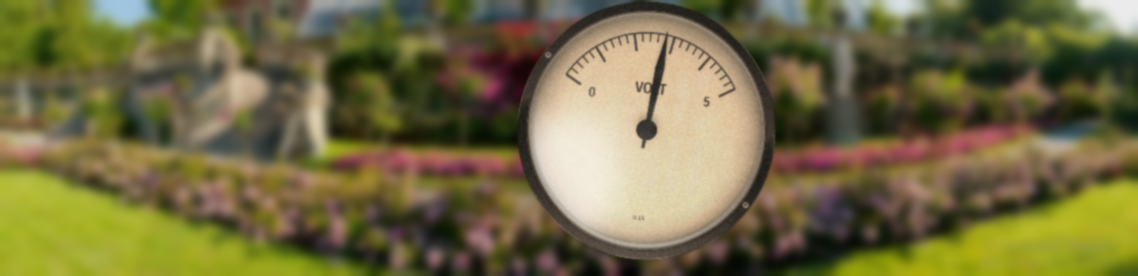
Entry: 2.8 V
